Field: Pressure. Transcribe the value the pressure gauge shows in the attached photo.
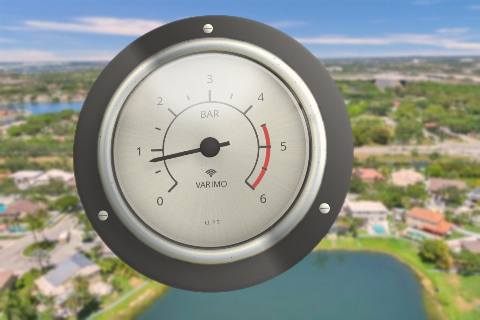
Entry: 0.75 bar
